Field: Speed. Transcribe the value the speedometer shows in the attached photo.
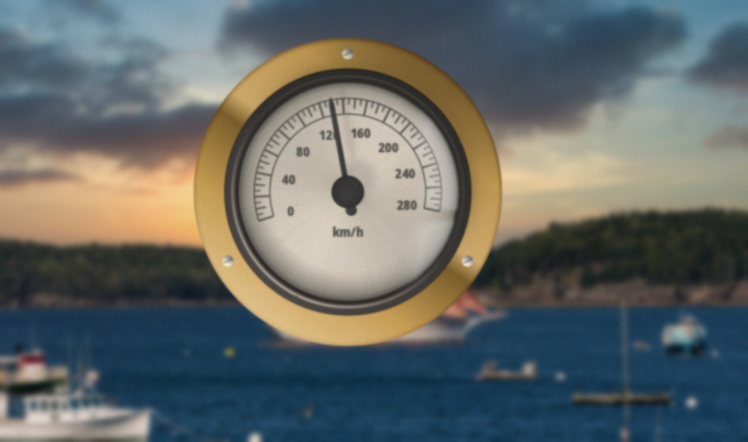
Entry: 130 km/h
